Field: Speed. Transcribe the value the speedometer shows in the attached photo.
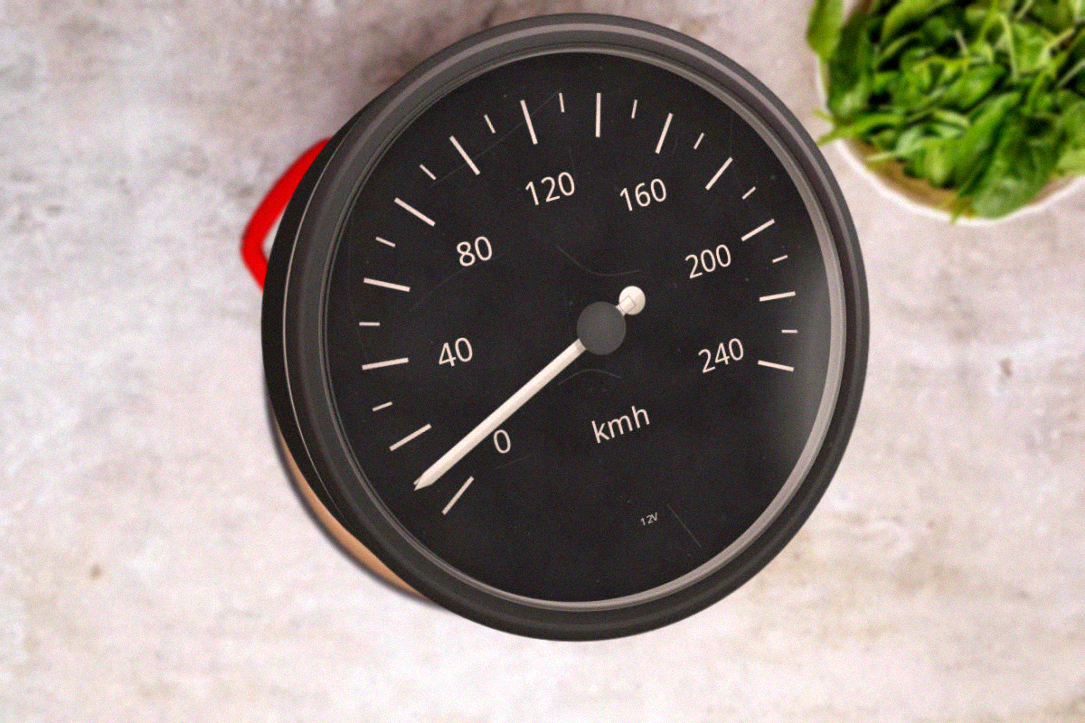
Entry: 10 km/h
